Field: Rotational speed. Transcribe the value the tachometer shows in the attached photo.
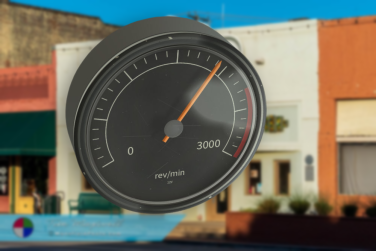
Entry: 1900 rpm
